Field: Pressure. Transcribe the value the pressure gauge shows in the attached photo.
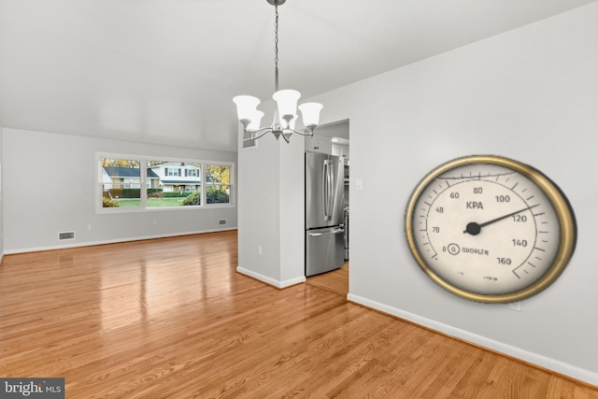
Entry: 115 kPa
